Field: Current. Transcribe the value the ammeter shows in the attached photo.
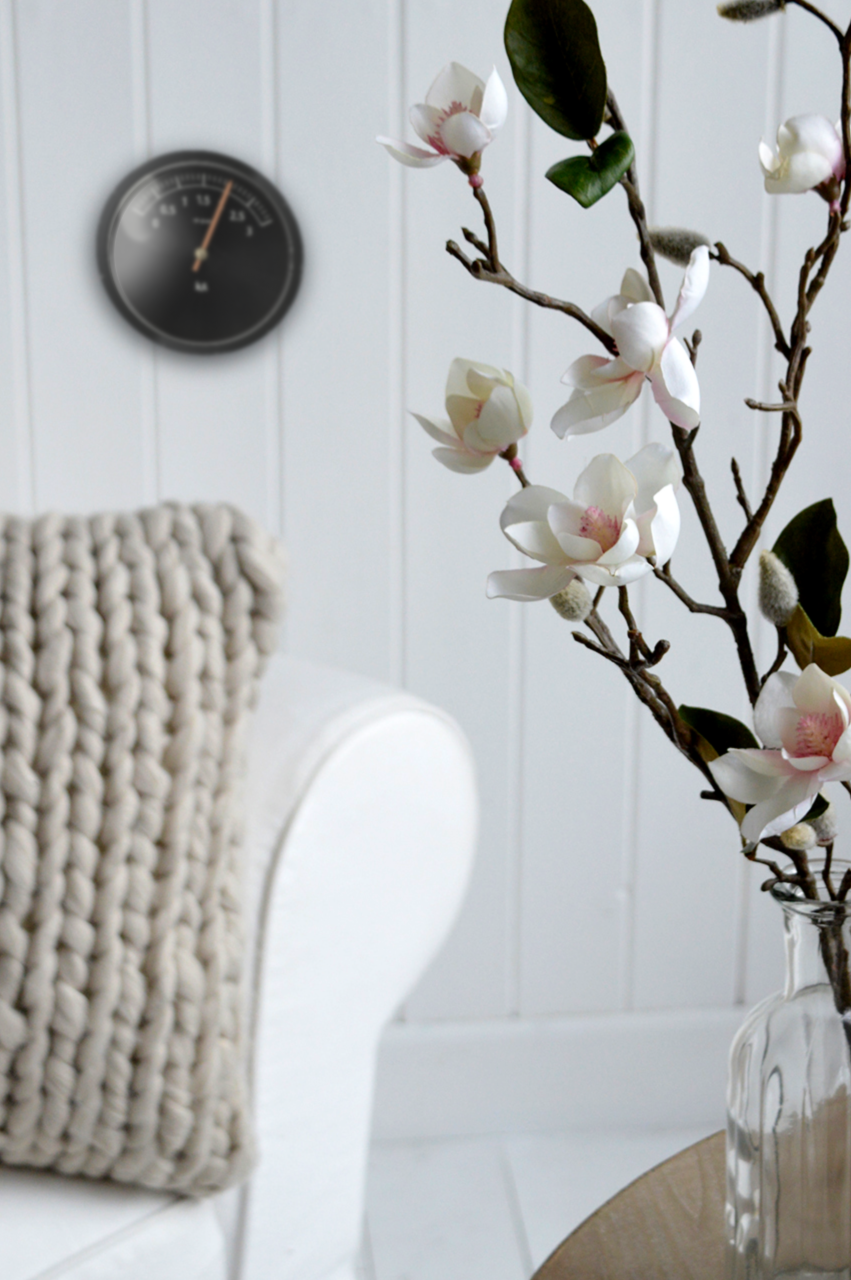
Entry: 2 kA
